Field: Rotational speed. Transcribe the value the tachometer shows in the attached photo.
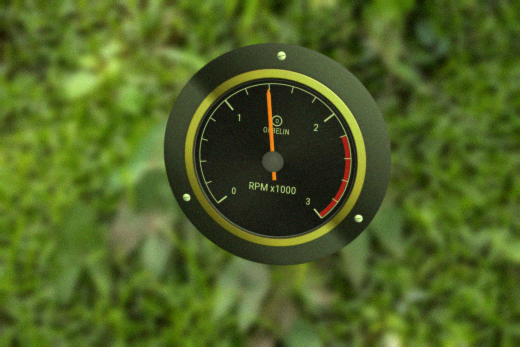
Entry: 1400 rpm
